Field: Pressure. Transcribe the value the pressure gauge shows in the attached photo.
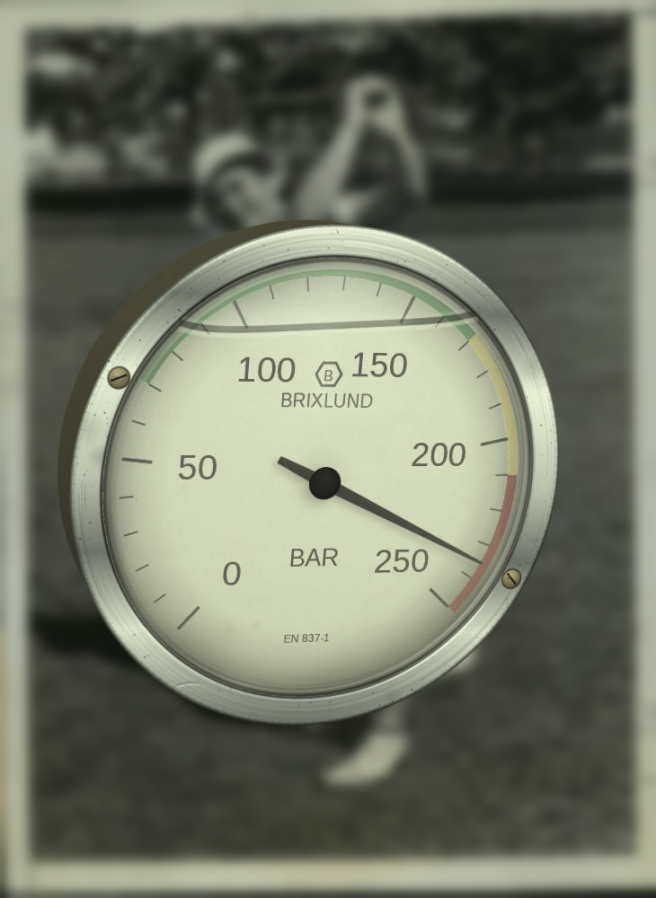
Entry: 235 bar
